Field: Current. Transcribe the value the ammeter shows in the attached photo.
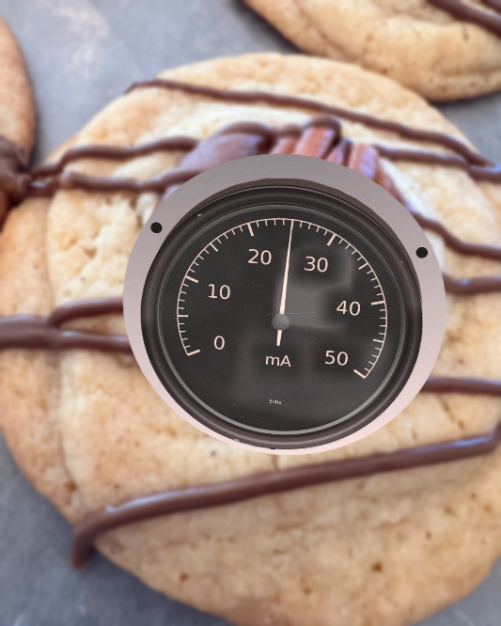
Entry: 25 mA
